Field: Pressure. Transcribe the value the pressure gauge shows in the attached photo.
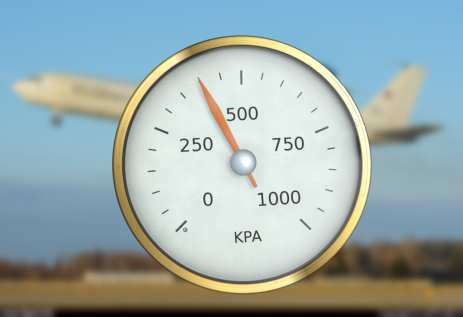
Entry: 400 kPa
